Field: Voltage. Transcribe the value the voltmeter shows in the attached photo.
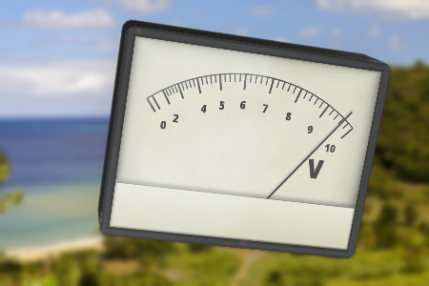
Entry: 9.6 V
